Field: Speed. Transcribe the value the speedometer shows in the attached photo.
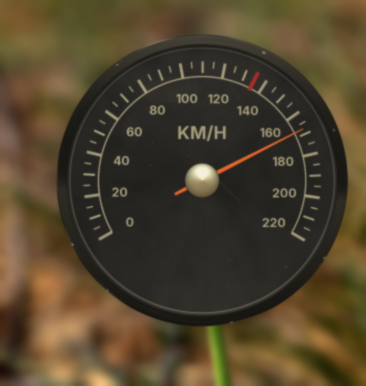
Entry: 167.5 km/h
